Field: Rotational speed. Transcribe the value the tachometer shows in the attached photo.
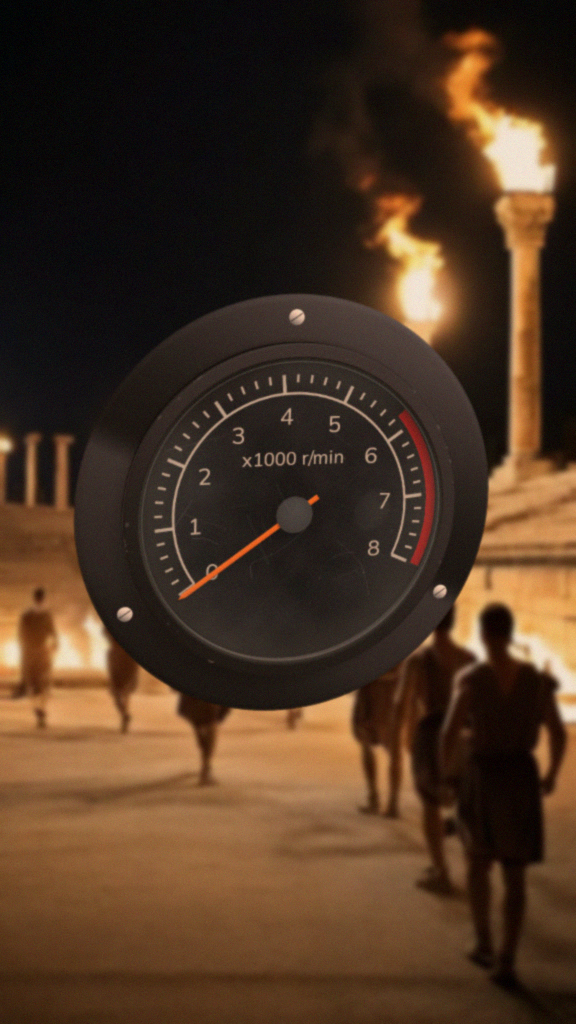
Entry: 0 rpm
